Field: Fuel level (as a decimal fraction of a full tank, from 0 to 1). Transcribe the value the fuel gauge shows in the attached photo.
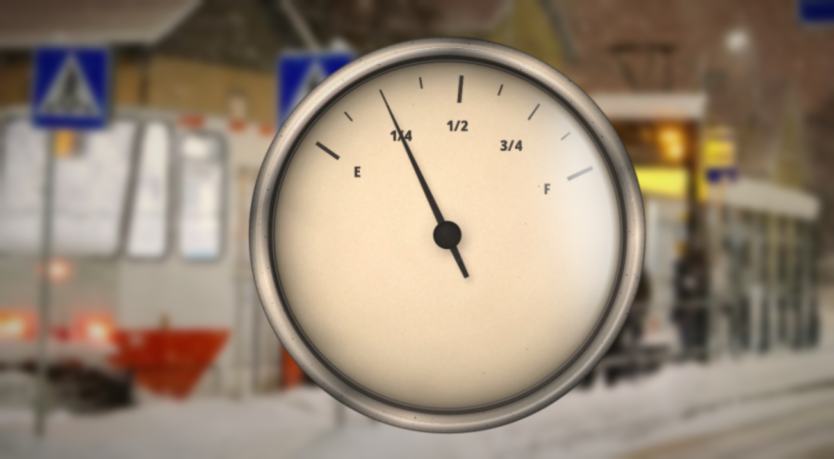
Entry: 0.25
